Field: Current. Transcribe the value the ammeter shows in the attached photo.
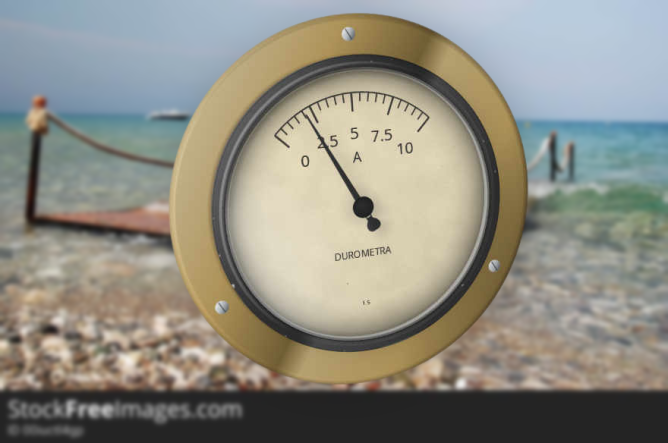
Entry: 2 A
